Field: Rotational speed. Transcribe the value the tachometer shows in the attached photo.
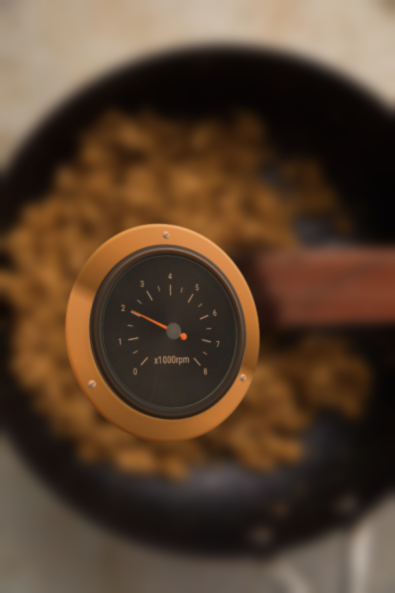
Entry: 2000 rpm
